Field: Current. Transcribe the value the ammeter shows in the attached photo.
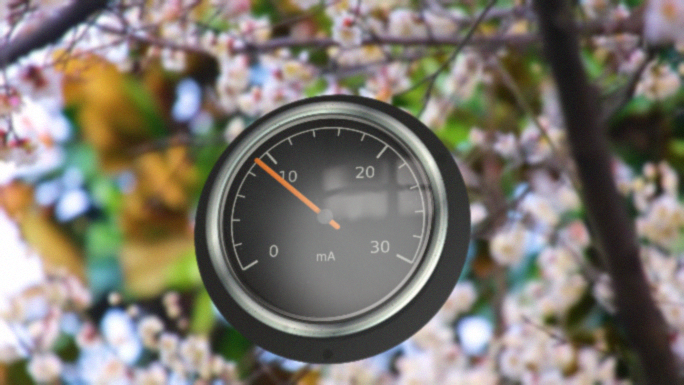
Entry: 9 mA
